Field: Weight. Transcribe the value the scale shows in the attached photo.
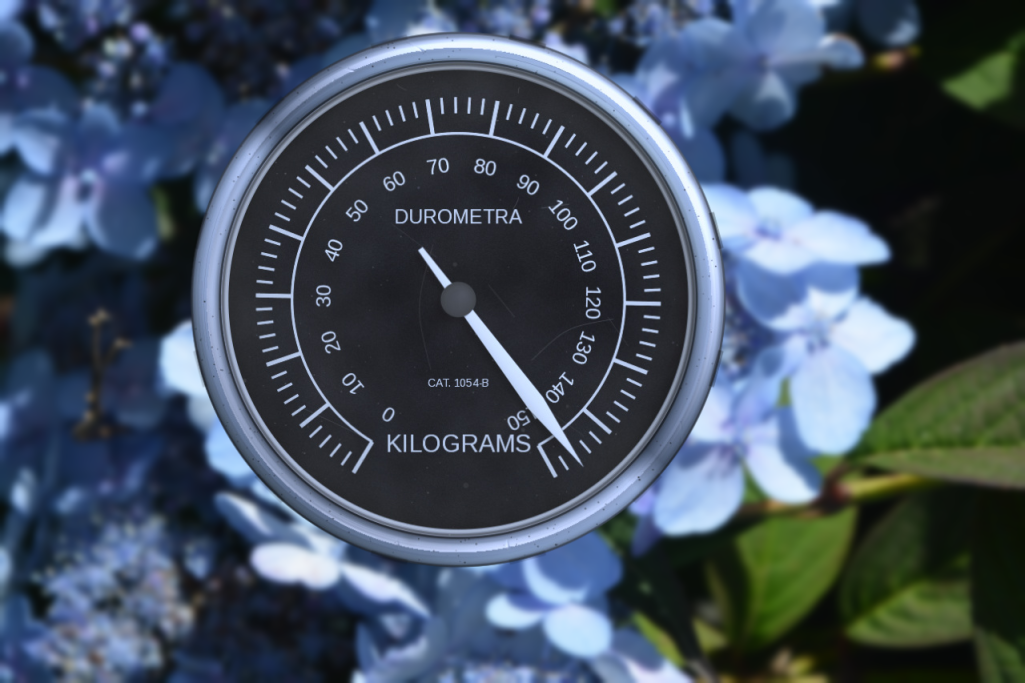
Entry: 146 kg
